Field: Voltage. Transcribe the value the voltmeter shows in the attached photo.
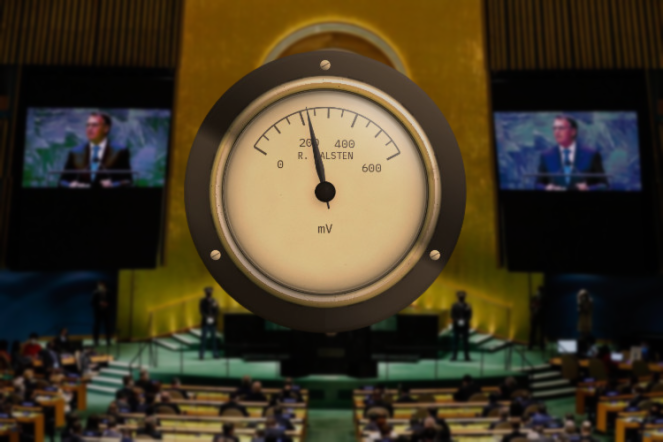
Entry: 225 mV
